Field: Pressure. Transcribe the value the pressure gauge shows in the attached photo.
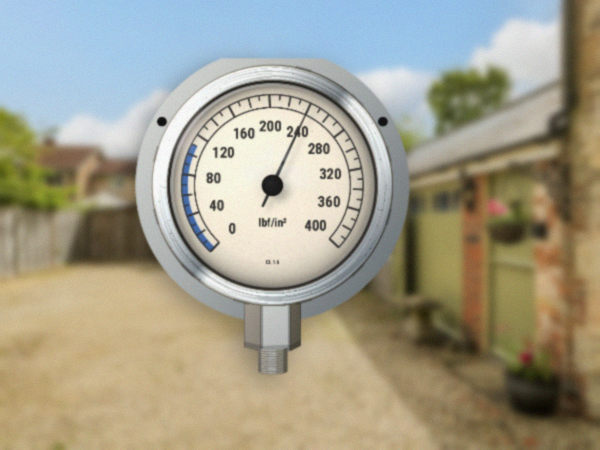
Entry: 240 psi
